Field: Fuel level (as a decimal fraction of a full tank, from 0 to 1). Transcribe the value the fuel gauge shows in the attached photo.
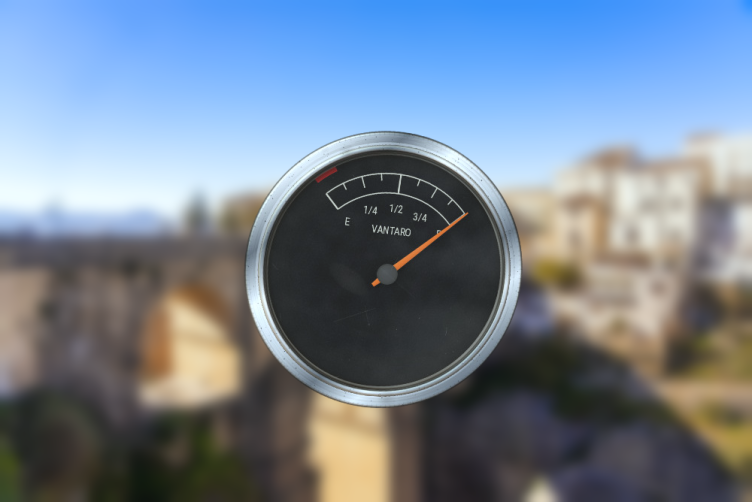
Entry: 1
